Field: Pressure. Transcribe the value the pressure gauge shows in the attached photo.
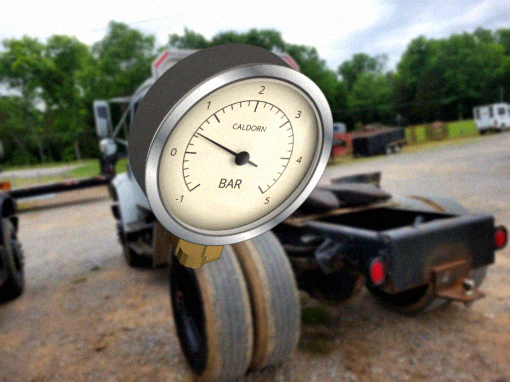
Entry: 0.5 bar
